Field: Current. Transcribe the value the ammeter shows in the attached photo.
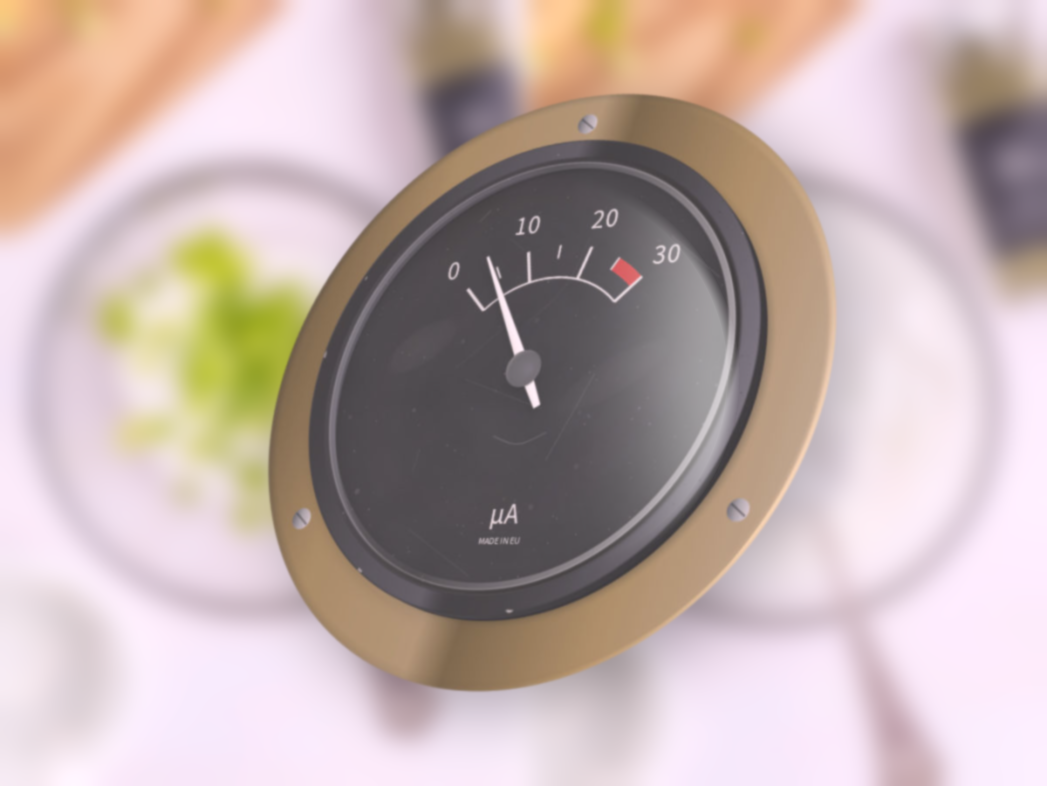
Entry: 5 µA
